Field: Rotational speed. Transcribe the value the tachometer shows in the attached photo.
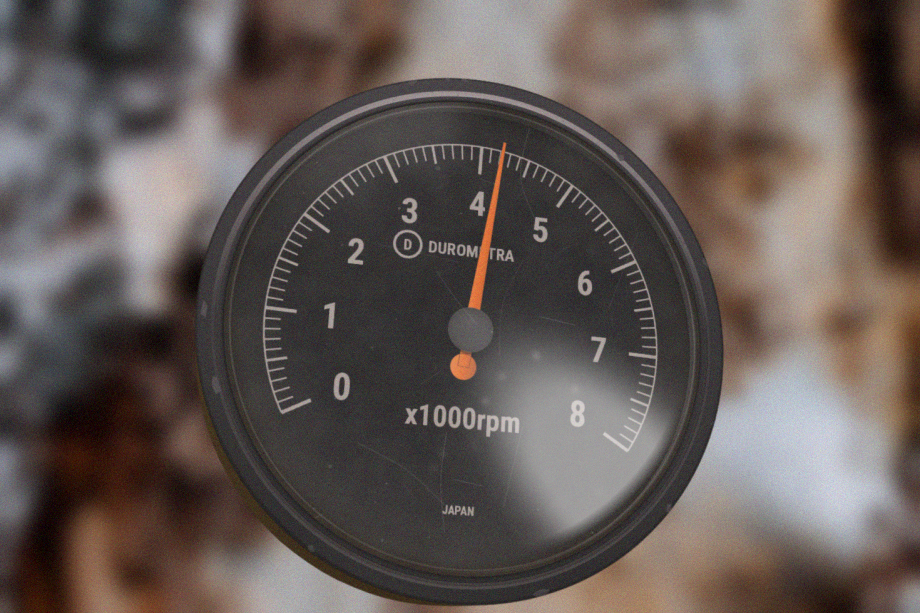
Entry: 4200 rpm
